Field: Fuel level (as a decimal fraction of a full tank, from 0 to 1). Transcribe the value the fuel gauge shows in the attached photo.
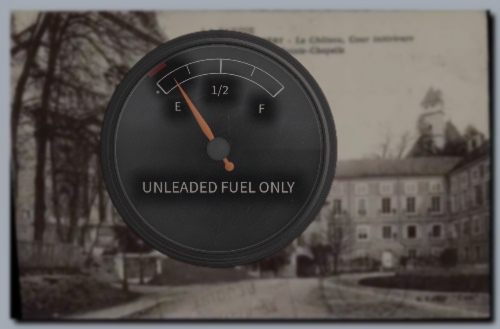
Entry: 0.125
